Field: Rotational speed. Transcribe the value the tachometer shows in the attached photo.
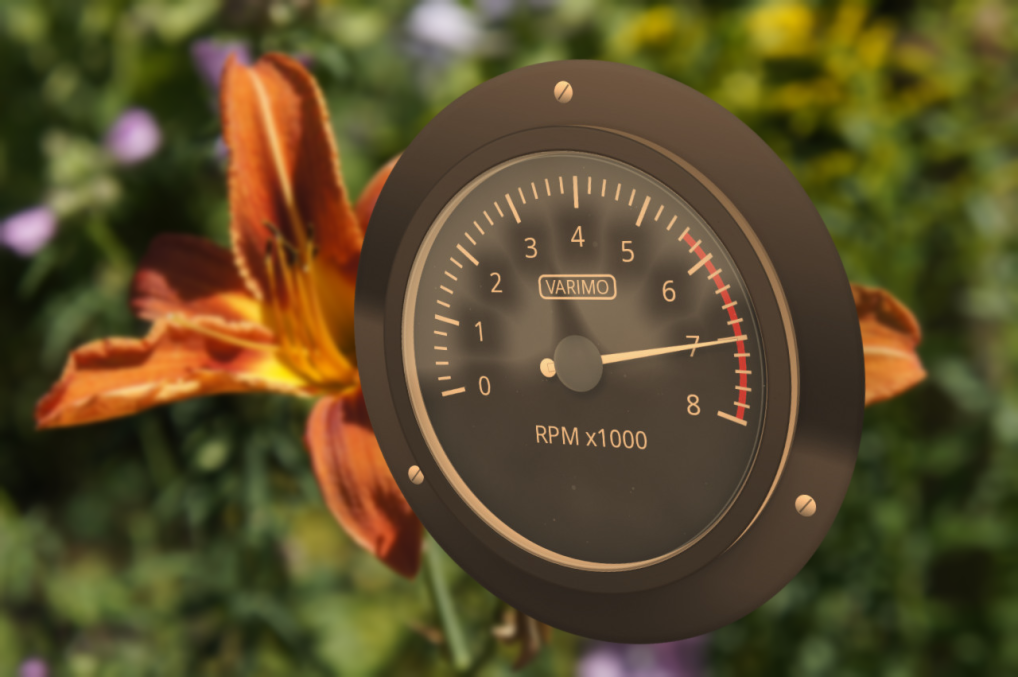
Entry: 7000 rpm
